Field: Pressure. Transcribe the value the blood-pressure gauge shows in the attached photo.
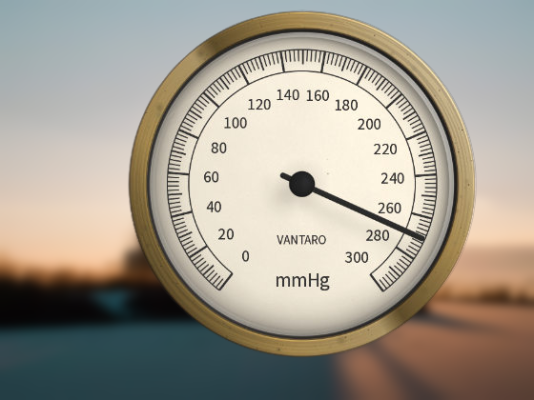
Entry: 270 mmHg
